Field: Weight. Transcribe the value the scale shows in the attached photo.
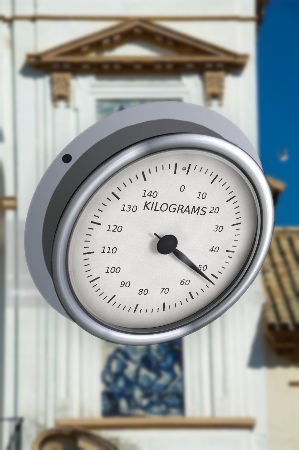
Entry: 52 kg
